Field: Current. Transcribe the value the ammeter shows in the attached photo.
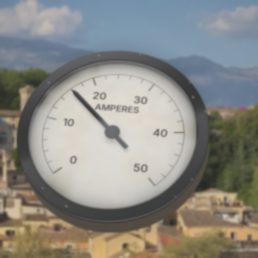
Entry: 16 A
